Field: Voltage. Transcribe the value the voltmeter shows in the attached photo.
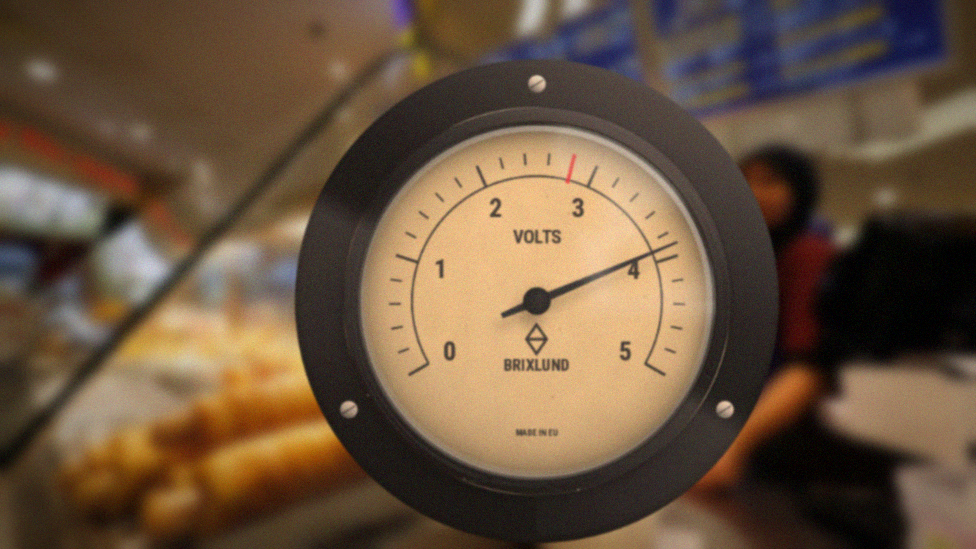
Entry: 3.9 V
